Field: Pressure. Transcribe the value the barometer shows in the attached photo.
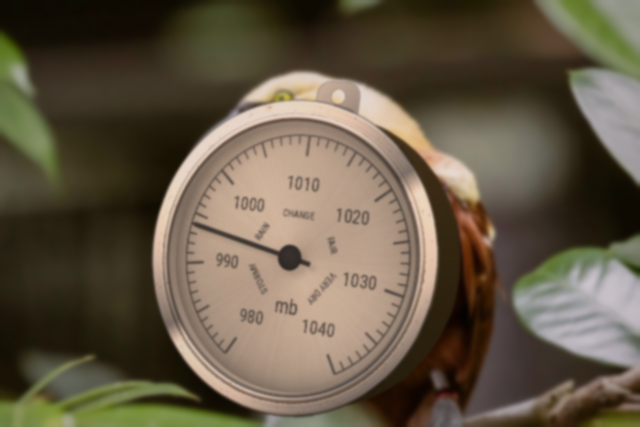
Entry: 994 mbar
